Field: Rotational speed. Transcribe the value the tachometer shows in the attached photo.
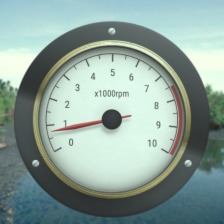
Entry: 750 rpm
